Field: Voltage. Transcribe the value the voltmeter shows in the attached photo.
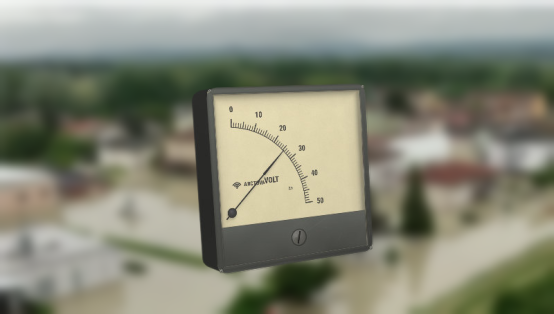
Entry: 25 V
